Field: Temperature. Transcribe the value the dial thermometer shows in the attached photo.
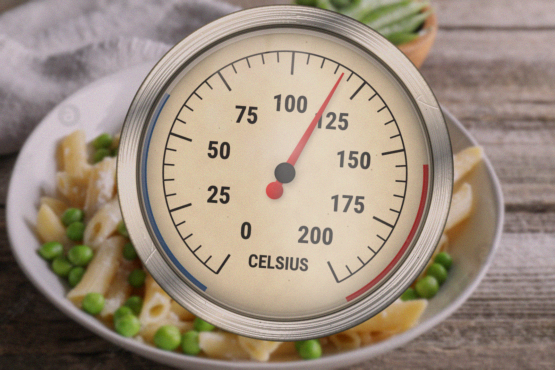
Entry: 117.5 °C
